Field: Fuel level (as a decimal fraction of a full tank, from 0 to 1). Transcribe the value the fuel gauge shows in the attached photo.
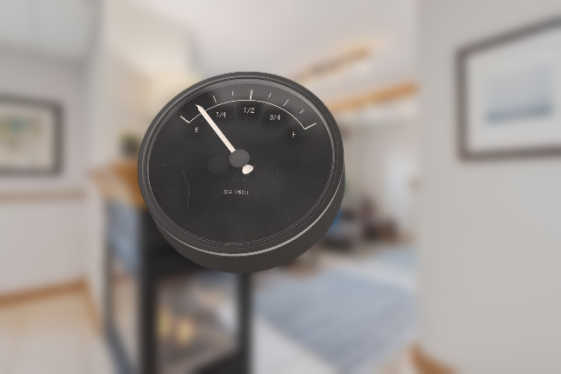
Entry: 0.125
